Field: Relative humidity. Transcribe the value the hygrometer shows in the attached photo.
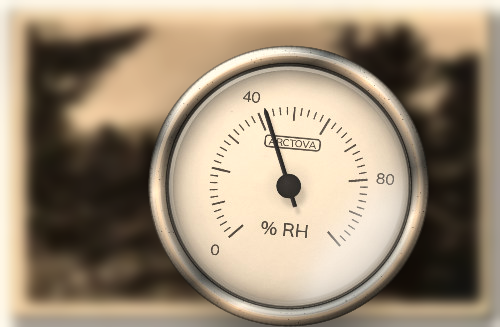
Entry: 42 %
